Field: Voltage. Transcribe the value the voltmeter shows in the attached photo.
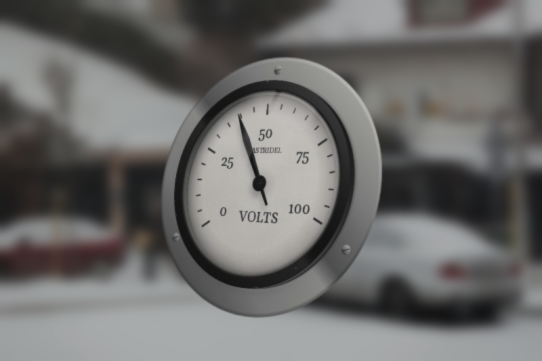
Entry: 40 V
